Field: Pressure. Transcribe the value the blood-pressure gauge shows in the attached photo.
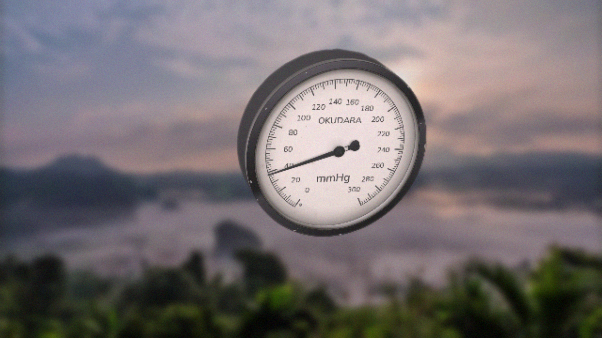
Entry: 40 mmHg
